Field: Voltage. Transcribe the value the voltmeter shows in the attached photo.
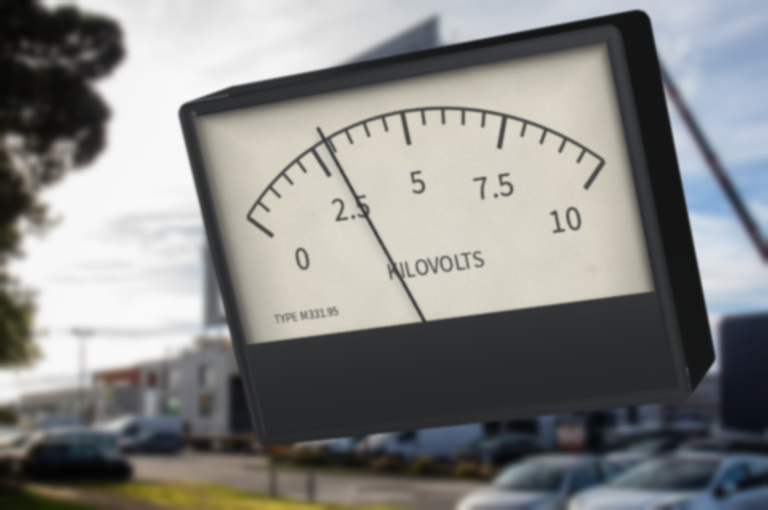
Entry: 3 kV
